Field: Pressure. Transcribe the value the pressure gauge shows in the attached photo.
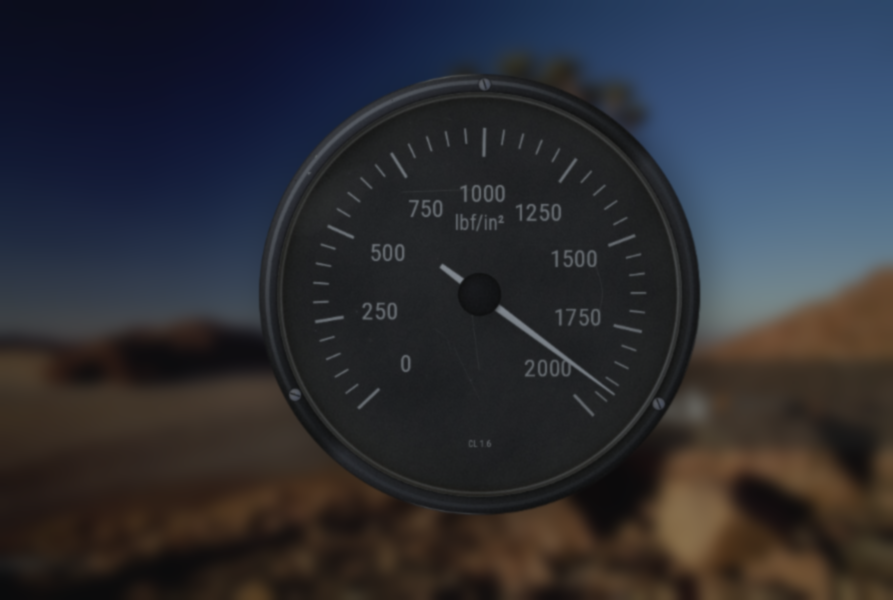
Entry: 1925 psi
